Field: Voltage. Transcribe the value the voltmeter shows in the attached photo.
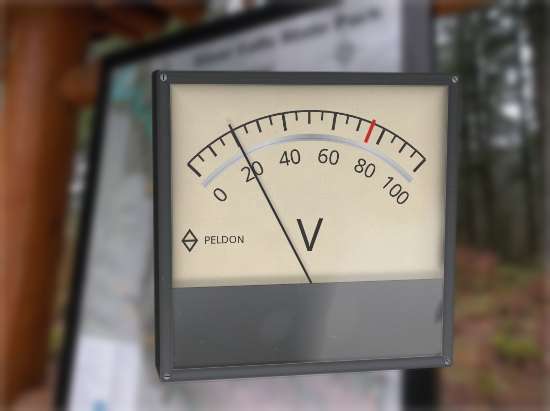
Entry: 20 V
